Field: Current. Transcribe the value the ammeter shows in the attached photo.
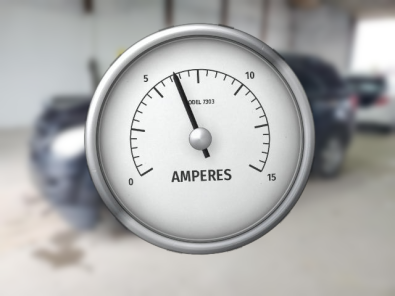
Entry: 6.25 A
